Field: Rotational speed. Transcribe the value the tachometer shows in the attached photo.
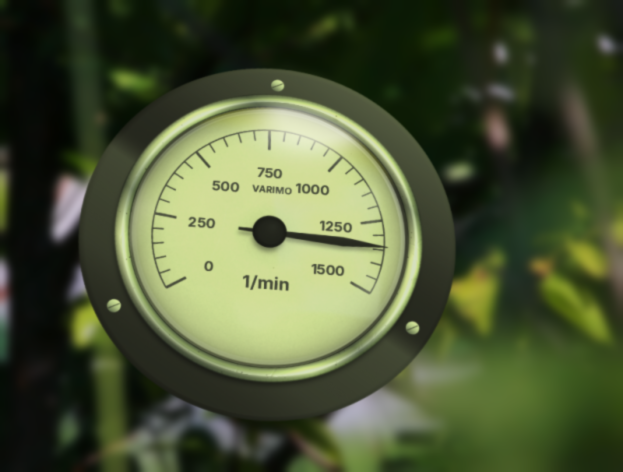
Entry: 1350 rpm
